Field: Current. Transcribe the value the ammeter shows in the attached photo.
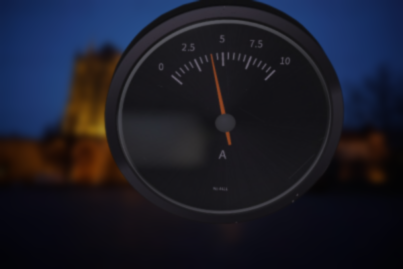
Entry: 4 A
